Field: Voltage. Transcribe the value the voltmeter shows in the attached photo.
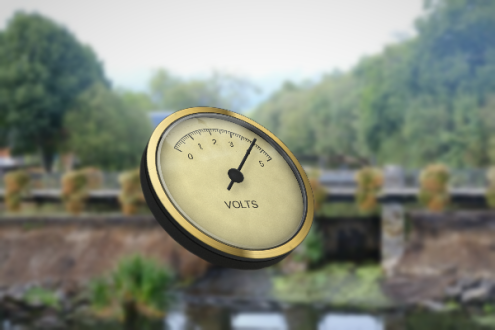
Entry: 4 V
